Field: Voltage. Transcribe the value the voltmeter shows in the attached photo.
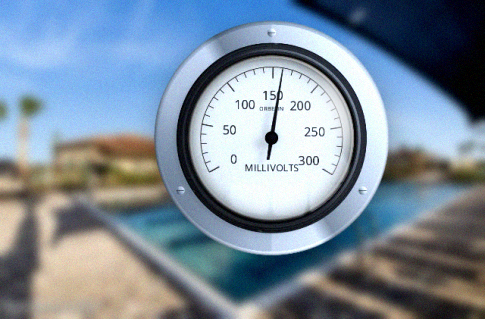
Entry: 160 mV
